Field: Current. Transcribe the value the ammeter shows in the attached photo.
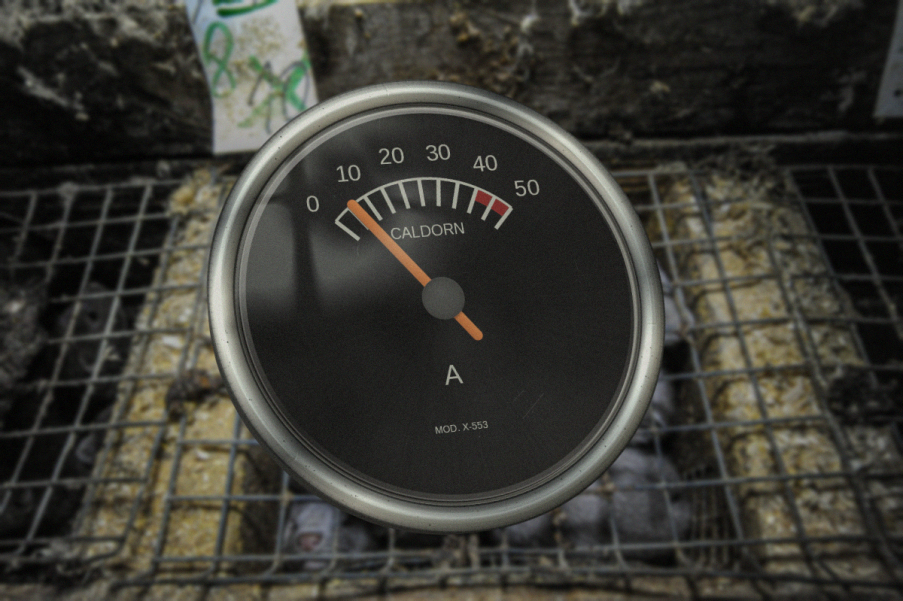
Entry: 5 A
